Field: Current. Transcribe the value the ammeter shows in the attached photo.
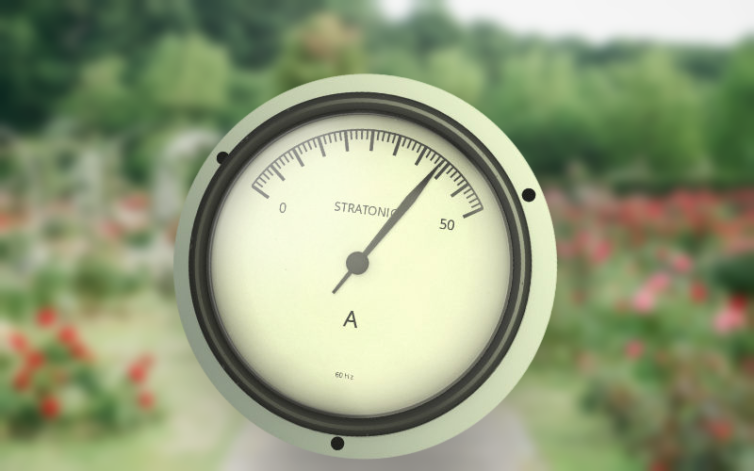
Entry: 39 A
